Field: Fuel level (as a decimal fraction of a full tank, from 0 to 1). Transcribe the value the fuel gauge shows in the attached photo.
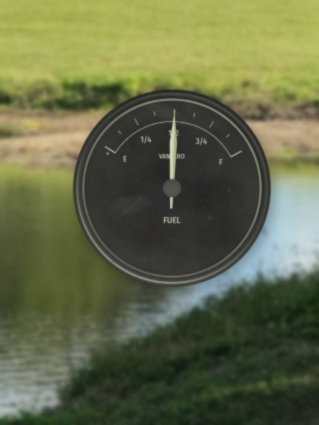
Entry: 0.5
